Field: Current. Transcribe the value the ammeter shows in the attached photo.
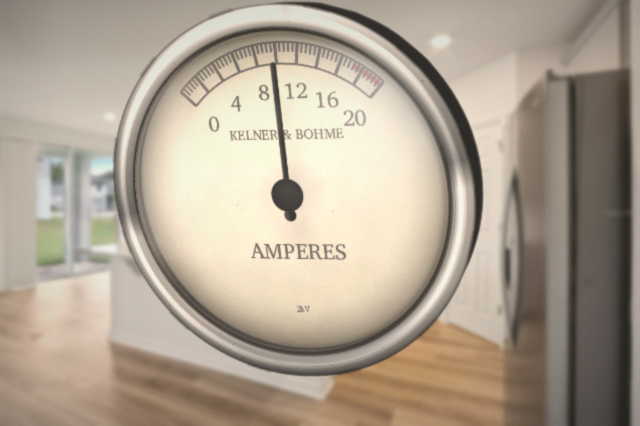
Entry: 10 A
